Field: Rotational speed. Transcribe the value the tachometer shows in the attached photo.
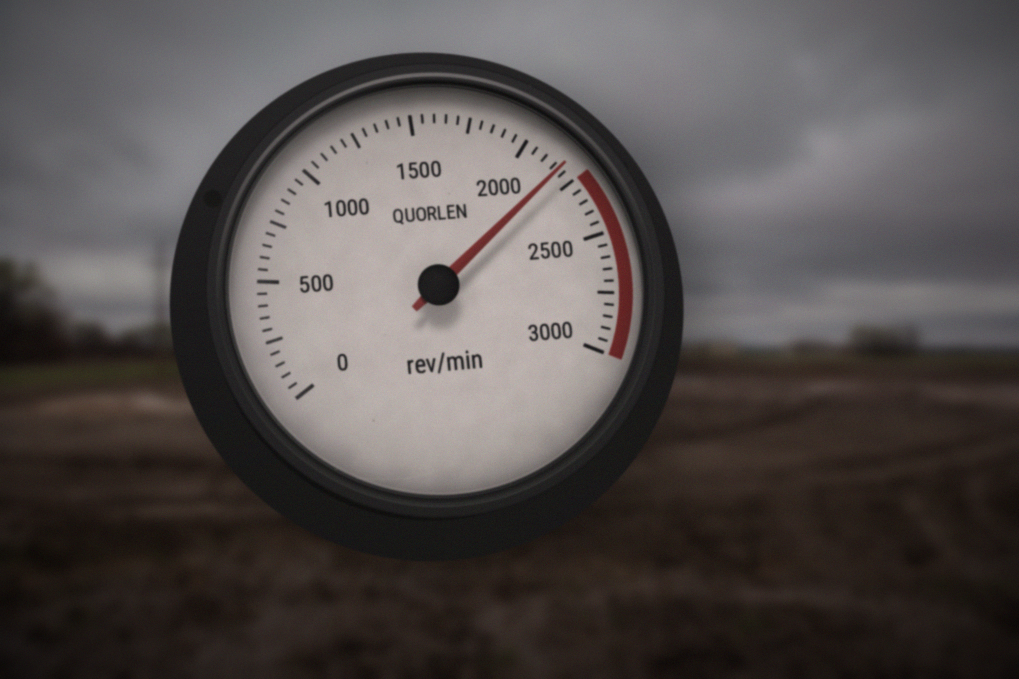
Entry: 2175 rpm
